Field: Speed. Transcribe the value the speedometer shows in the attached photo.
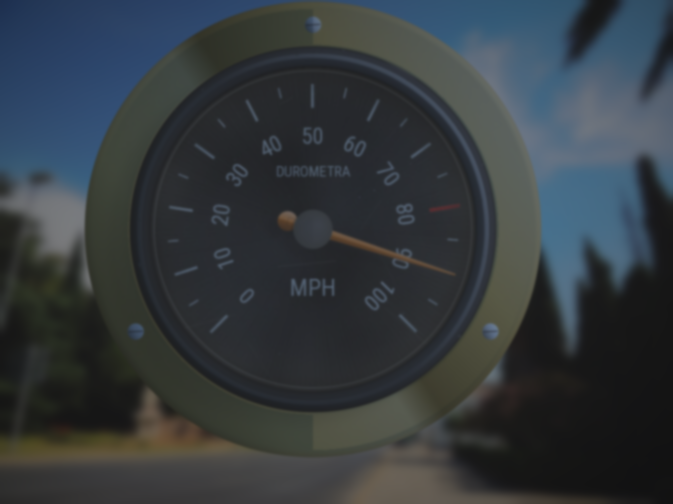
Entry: 90 mph
